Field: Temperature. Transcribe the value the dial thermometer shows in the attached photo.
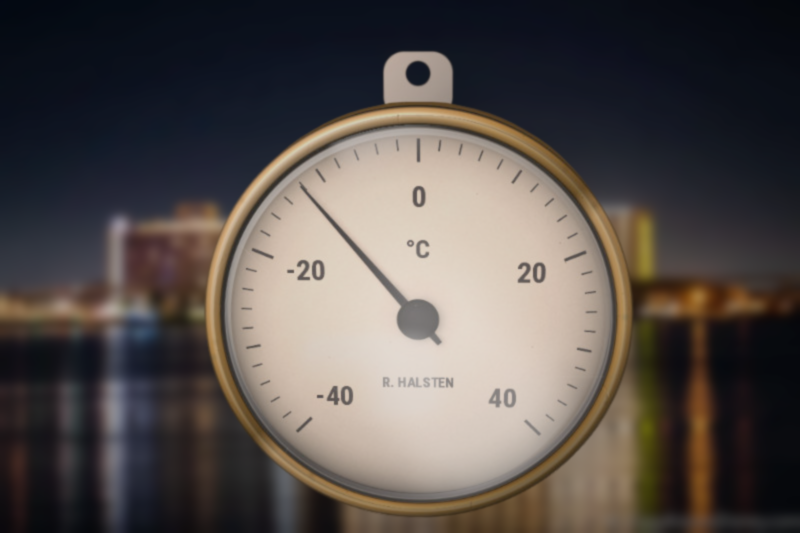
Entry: -12 °C
